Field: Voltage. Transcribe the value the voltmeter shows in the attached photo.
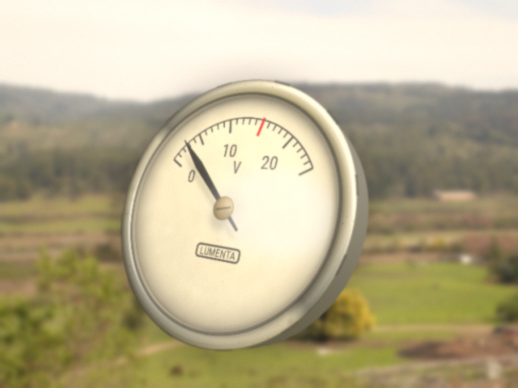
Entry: 3 V
